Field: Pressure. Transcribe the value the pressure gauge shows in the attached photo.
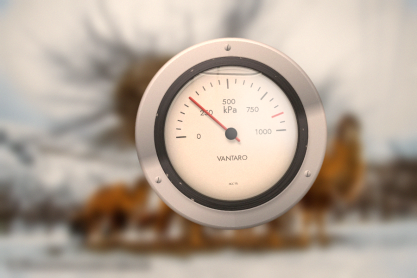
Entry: 250 kPa
